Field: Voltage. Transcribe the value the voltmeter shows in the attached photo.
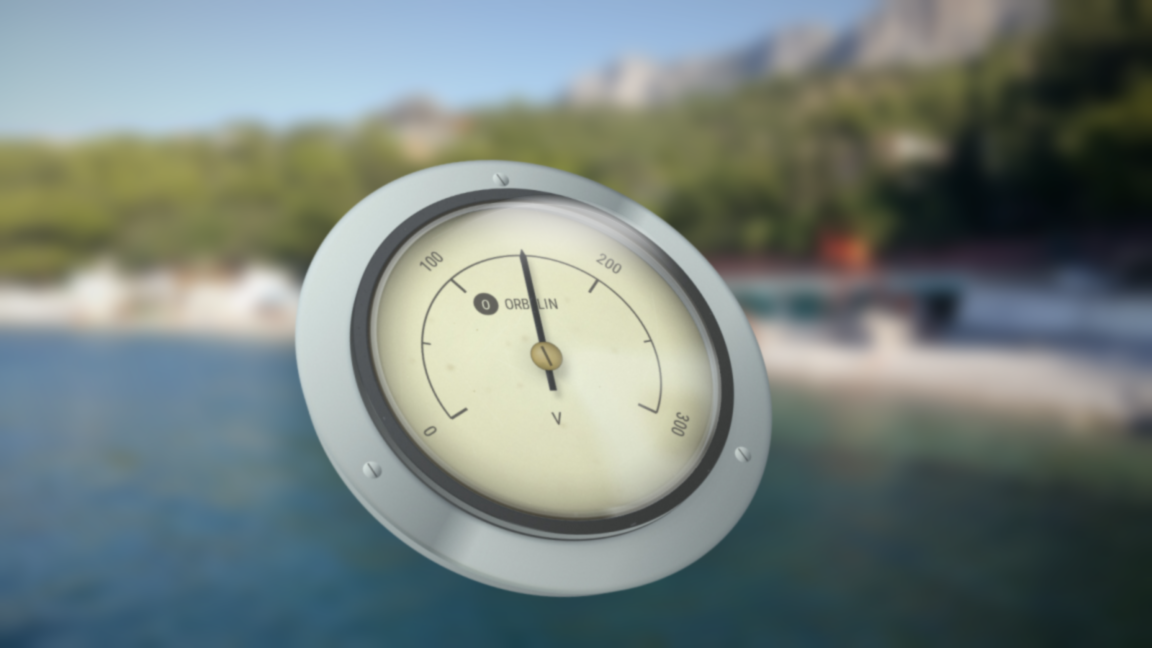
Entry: 150 V
